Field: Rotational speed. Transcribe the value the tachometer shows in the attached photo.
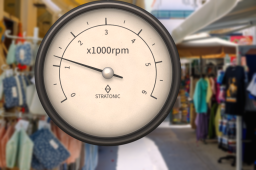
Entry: 1250 rpm
